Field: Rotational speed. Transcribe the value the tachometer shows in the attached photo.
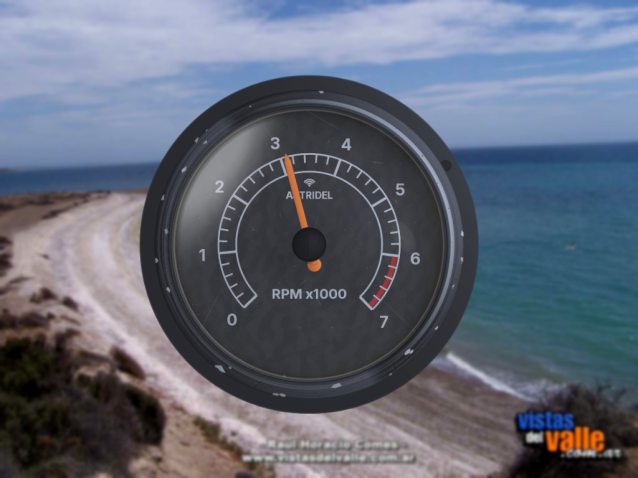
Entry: 3100 rpm
